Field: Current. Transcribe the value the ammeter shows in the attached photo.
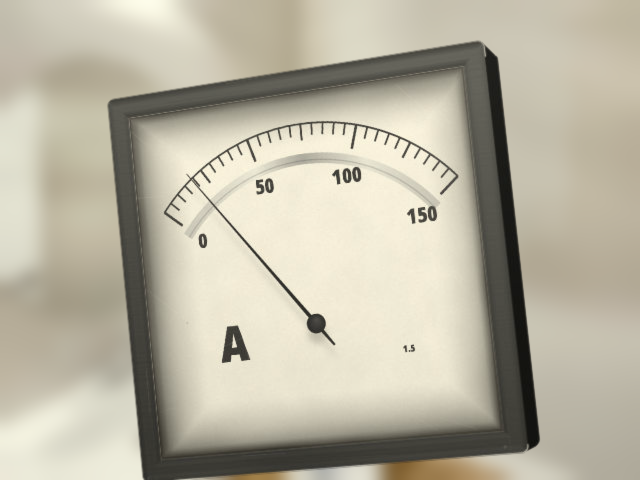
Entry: 20 A
